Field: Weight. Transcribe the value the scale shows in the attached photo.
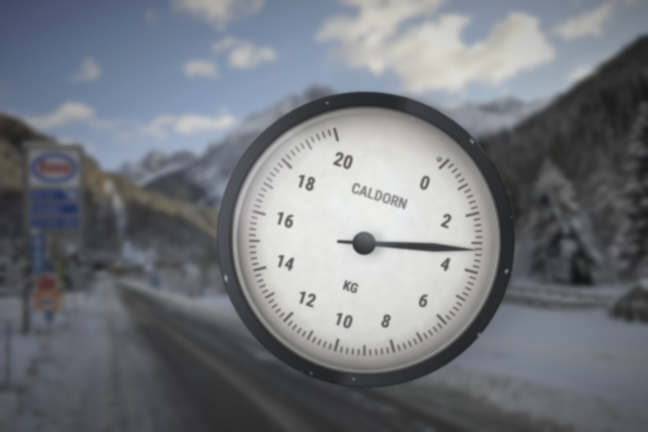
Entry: 3.2 kg
